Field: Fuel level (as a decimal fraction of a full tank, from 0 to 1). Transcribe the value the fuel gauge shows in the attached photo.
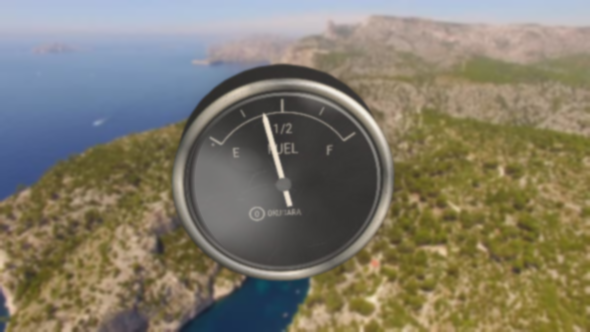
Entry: 0.375
